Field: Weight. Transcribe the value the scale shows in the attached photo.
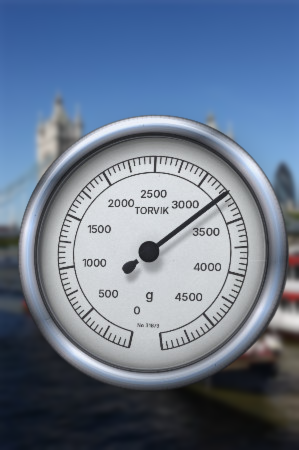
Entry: 3250 g
